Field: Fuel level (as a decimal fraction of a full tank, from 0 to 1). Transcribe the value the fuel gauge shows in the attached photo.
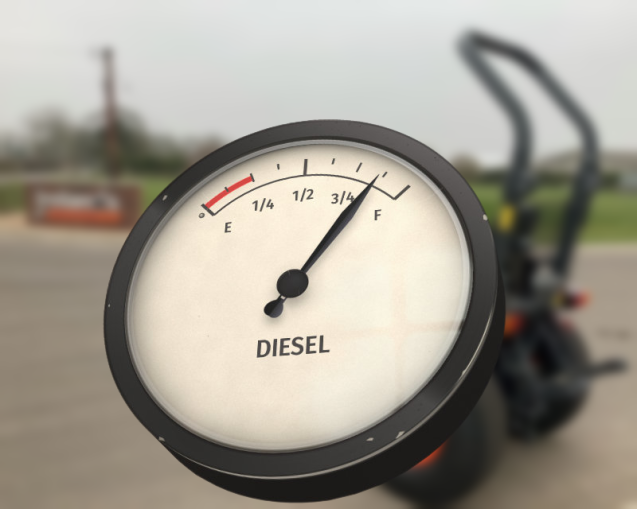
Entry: 0.875
